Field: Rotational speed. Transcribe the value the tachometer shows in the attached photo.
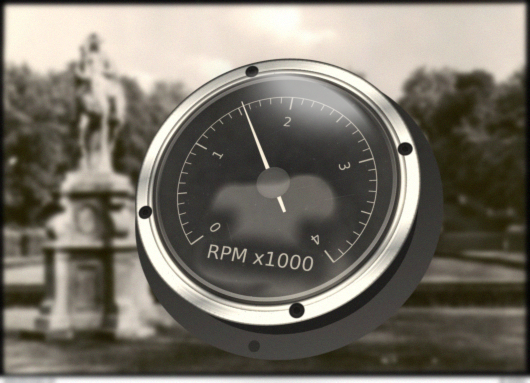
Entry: 1550 rpm
